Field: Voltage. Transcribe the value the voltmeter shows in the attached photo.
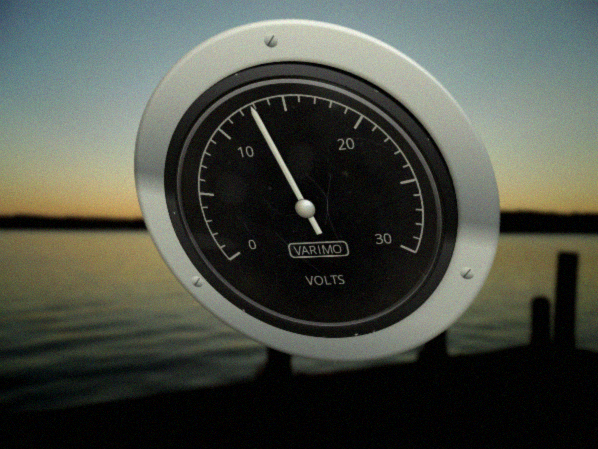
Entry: 13 V
